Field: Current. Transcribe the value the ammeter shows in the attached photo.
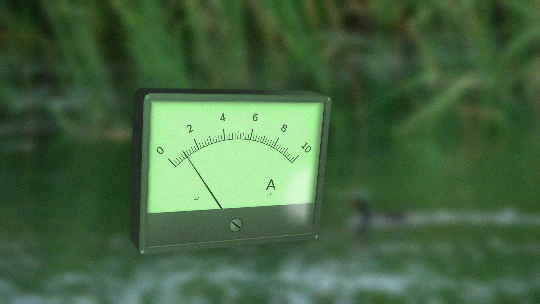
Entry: 1 A
